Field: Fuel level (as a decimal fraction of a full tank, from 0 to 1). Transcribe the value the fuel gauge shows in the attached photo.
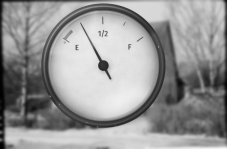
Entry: 0.25
